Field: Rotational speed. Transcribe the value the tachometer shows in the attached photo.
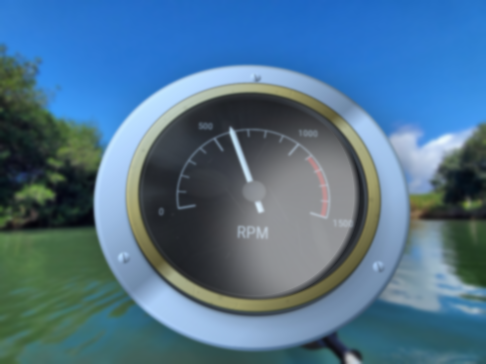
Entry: 600 rpm
